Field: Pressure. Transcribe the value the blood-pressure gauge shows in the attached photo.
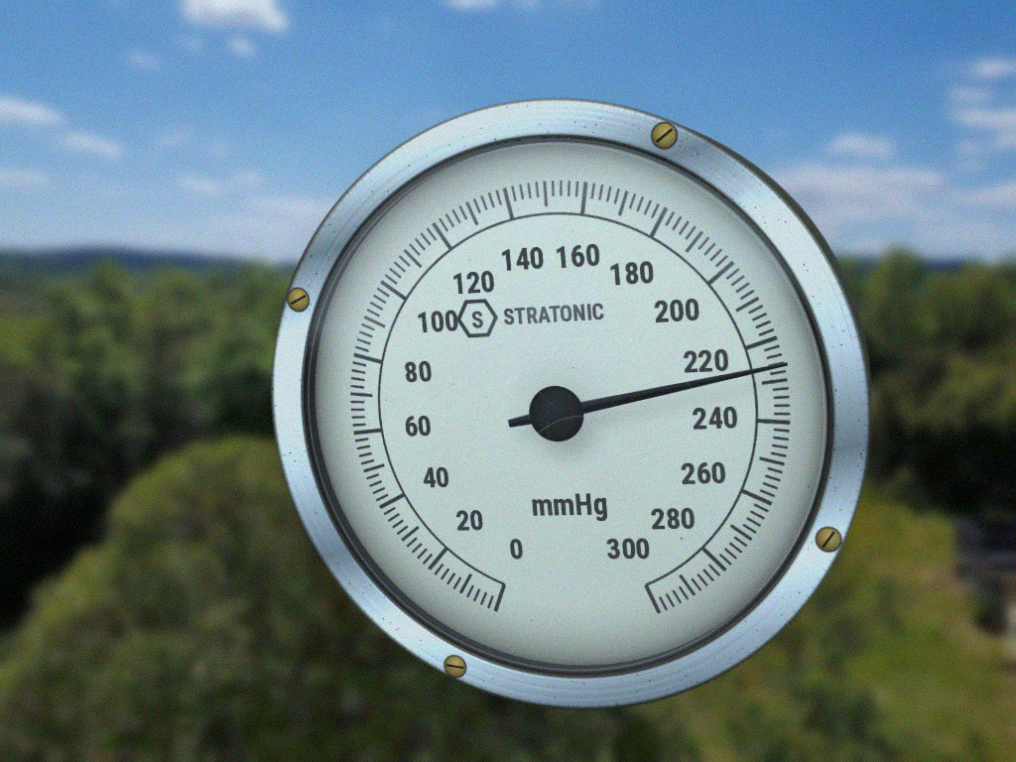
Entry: 226 mmHg
